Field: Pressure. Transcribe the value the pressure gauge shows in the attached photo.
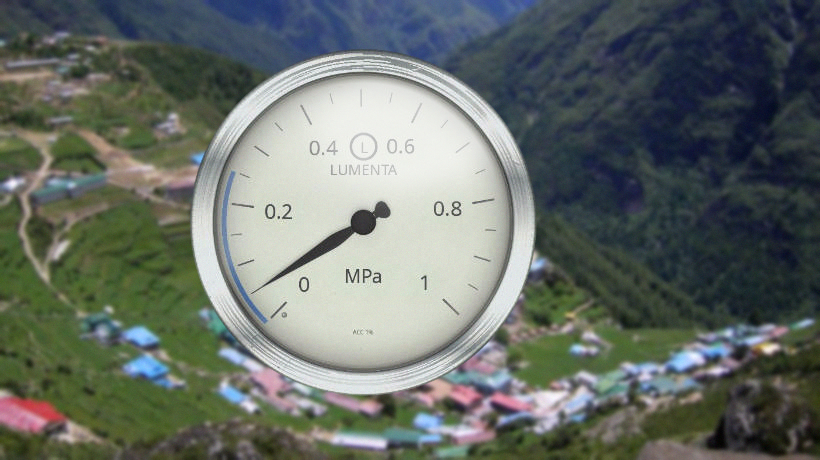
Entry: 0.05 MPa
